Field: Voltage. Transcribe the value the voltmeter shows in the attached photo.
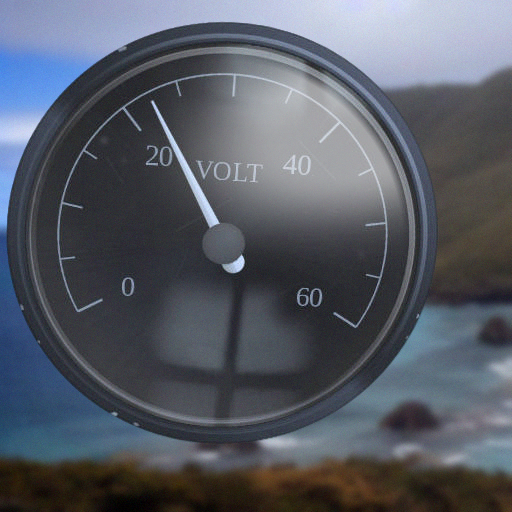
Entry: 22.5 V
